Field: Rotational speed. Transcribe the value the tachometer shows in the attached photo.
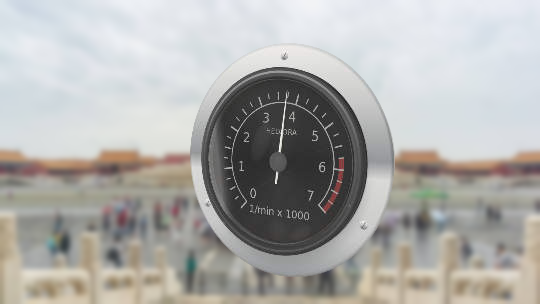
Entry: 3750 rpm
